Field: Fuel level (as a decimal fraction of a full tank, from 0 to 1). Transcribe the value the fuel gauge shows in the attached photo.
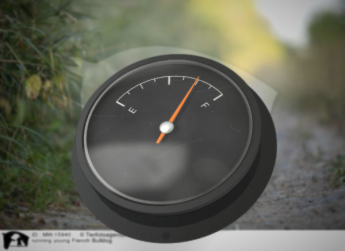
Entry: 0.75
